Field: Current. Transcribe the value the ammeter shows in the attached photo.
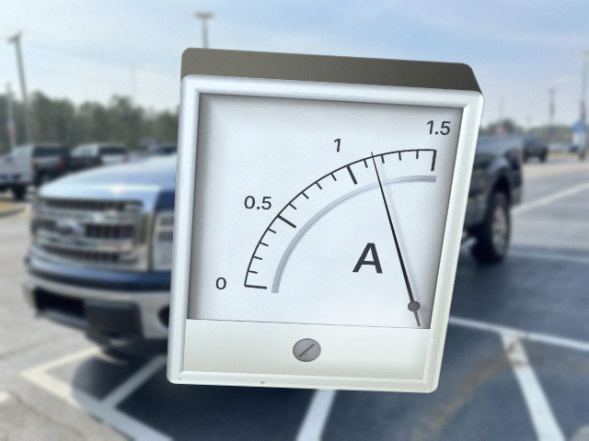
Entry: 1.15 A
